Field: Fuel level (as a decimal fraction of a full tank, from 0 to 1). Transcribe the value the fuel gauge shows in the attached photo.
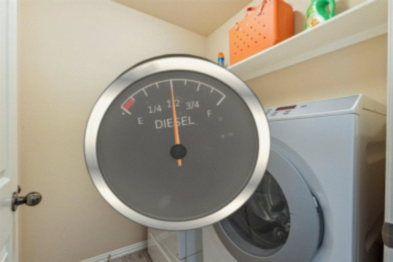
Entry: 0.5
